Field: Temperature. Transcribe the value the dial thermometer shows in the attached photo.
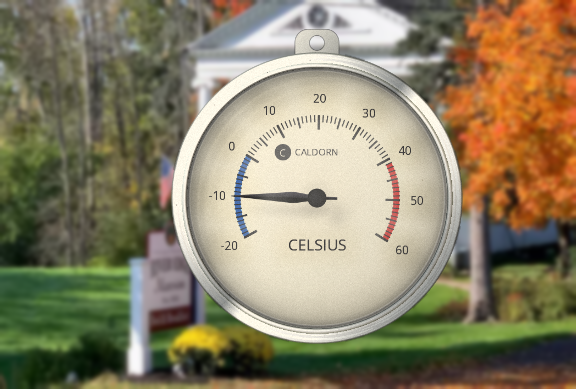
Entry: -10 °C
